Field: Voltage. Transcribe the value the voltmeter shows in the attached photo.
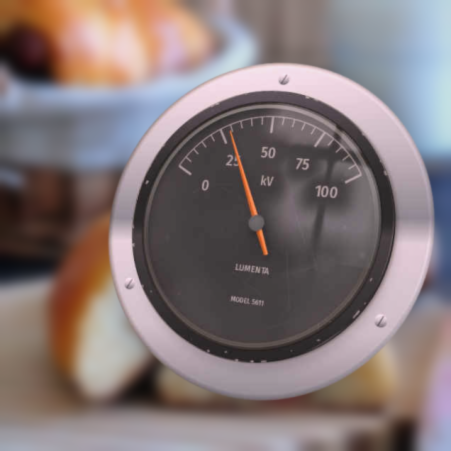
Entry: 30 kV
